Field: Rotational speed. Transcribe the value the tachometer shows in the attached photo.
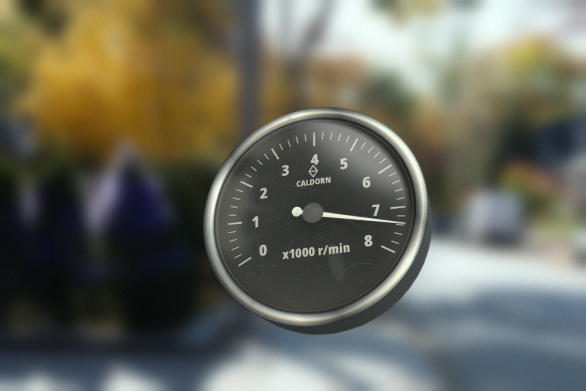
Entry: 7400 rpm
